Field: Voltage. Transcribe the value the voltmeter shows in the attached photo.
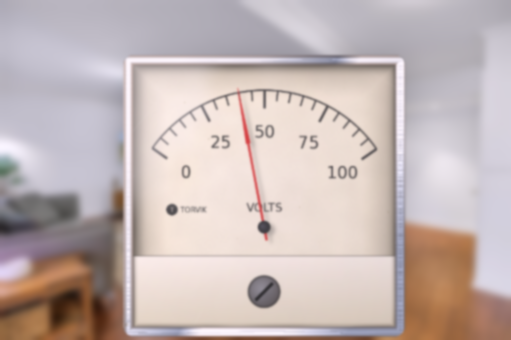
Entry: 40 V
